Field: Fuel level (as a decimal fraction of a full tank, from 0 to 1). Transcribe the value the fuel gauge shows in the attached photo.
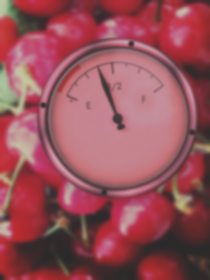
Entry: 0.375
